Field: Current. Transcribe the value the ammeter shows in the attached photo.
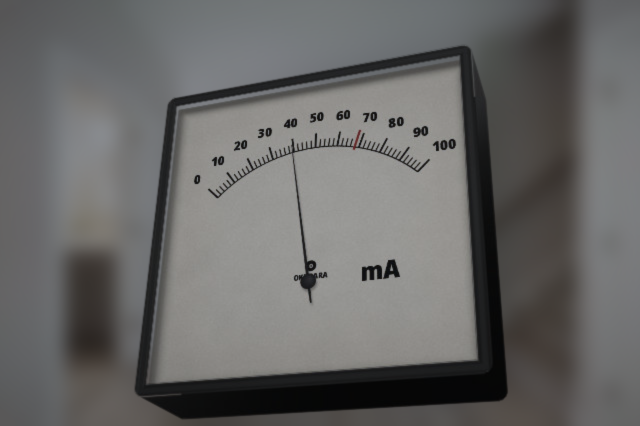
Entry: 40 mA
